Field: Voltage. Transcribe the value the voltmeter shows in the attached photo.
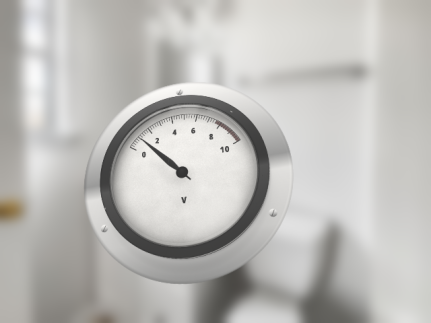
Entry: 1 V
